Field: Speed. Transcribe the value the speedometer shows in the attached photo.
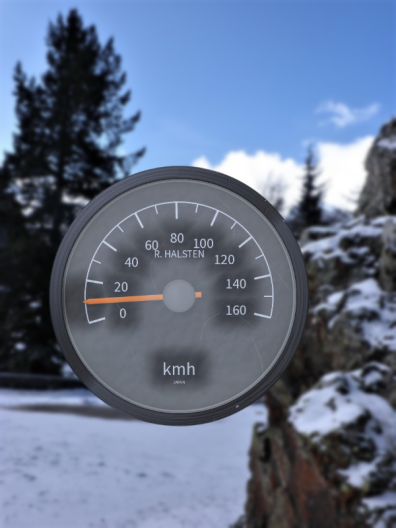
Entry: 10 km/h
